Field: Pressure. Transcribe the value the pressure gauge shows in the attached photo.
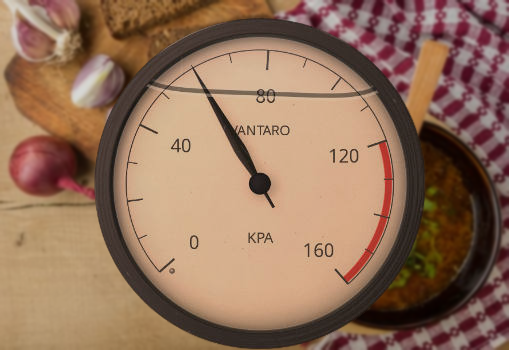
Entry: 60 kPa
